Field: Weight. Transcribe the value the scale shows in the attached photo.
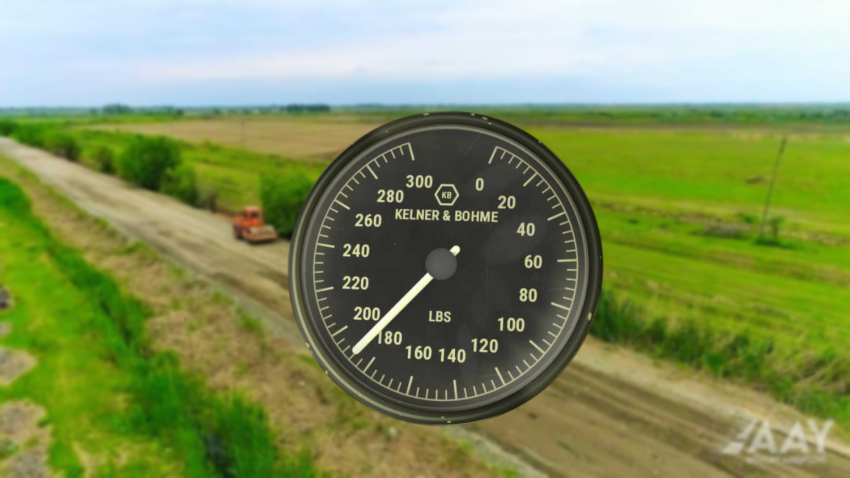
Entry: 188 lb
